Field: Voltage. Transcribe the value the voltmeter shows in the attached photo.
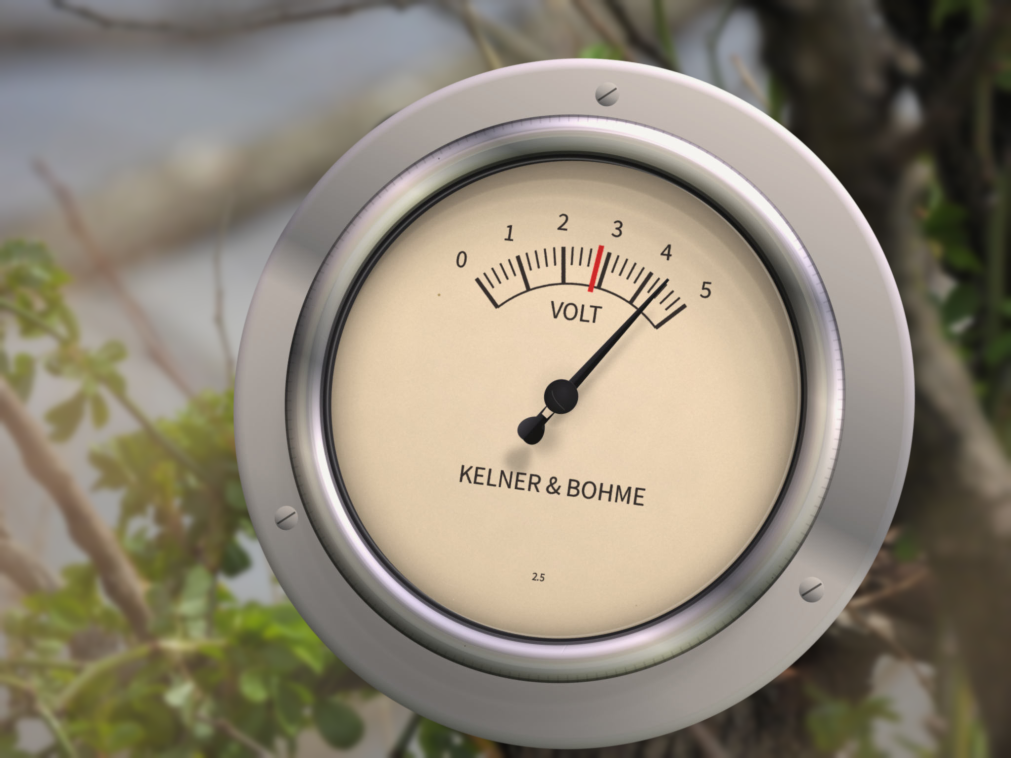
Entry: 4.4 V
